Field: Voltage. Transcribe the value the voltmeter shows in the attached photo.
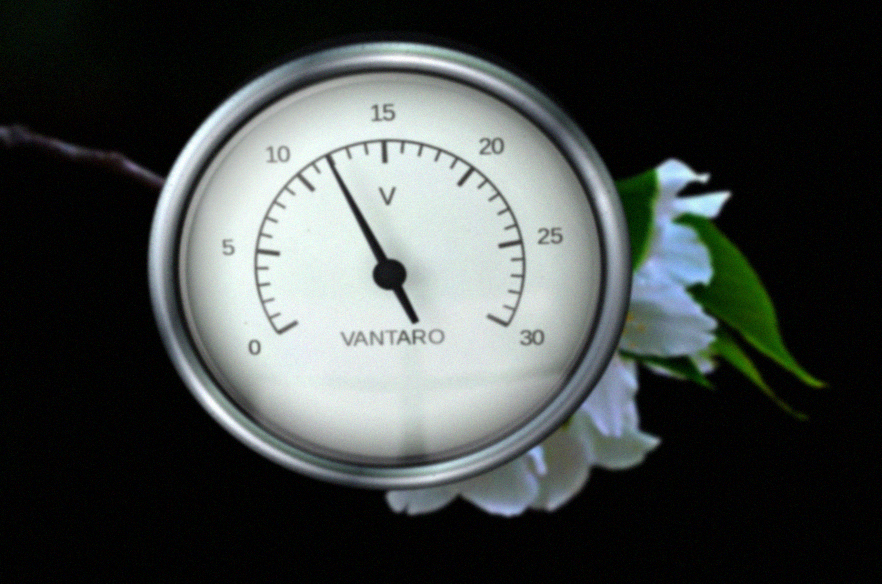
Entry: 12 V
